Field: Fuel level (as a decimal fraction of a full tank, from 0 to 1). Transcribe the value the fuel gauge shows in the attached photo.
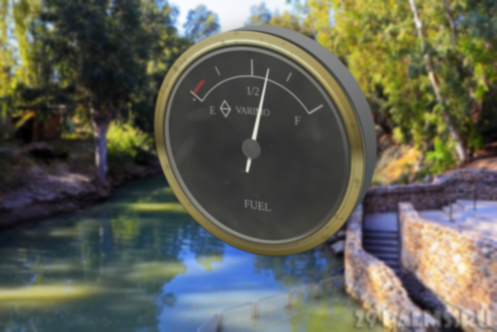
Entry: 0.625
